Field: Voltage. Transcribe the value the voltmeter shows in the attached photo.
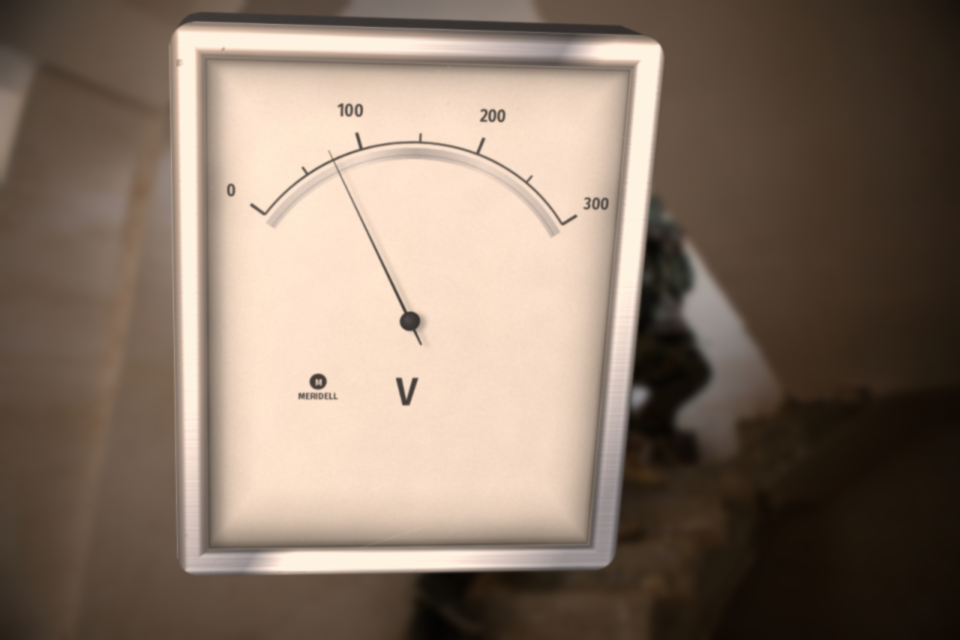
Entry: 75 V
